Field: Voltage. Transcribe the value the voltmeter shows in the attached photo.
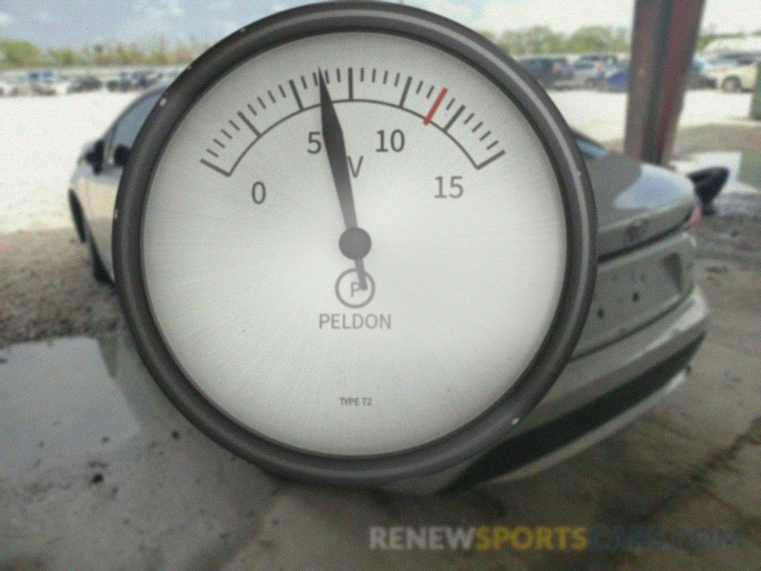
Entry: 6.25 V
